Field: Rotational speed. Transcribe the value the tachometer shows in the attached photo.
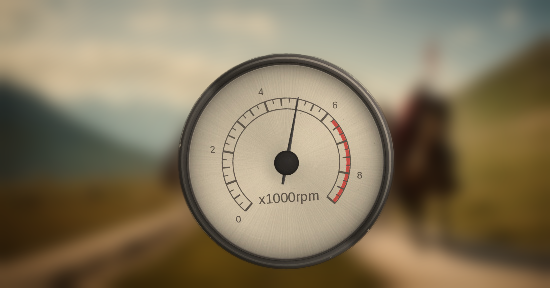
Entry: 5000 rpm
